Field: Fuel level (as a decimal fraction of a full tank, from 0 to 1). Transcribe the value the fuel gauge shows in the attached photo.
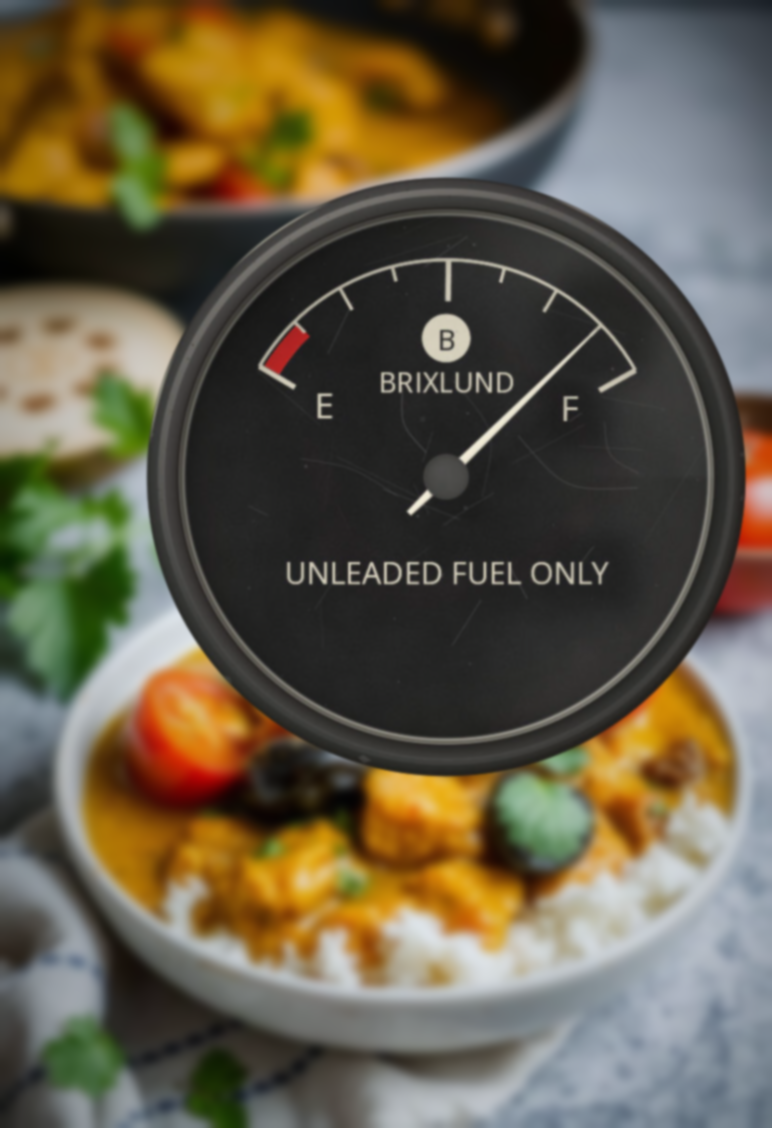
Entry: 0.875
